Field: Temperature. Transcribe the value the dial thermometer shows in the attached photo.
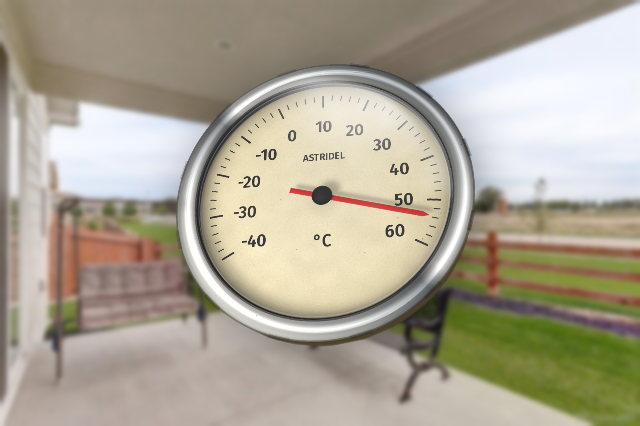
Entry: 54 °C
